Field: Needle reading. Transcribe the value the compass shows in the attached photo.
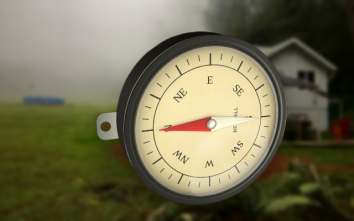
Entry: 0 °
